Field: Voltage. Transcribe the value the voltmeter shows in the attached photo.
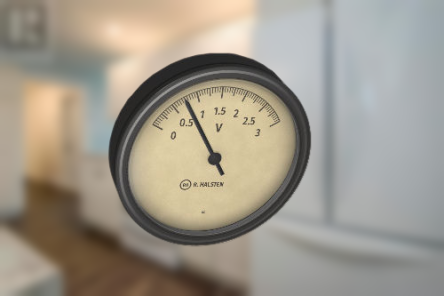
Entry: 0.75 V
